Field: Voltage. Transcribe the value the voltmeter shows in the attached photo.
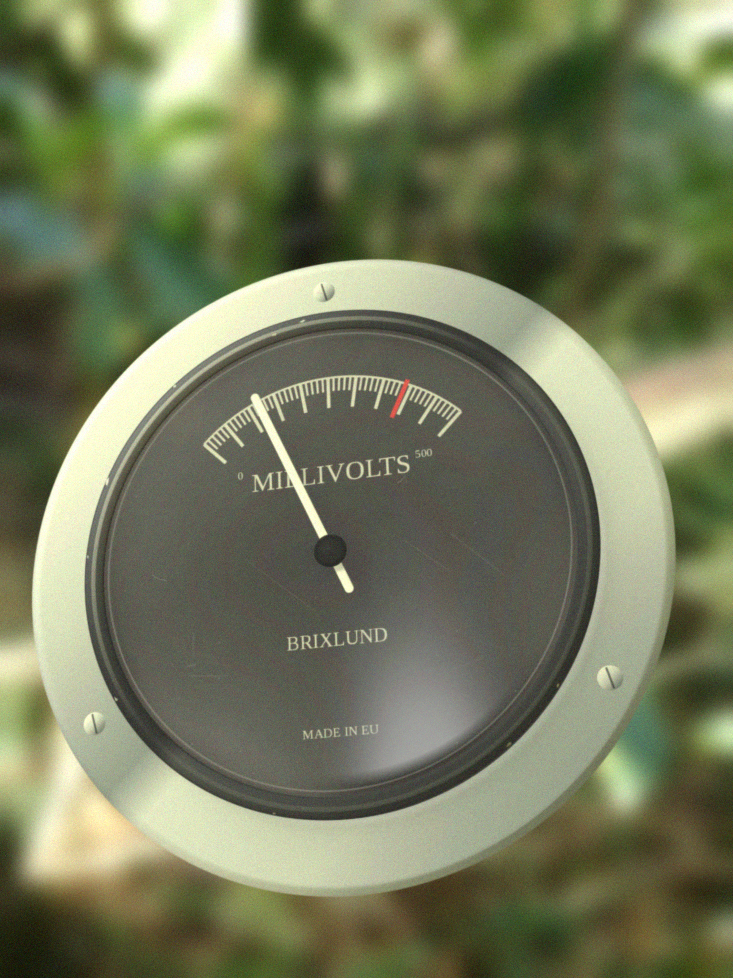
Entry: 120 mV
